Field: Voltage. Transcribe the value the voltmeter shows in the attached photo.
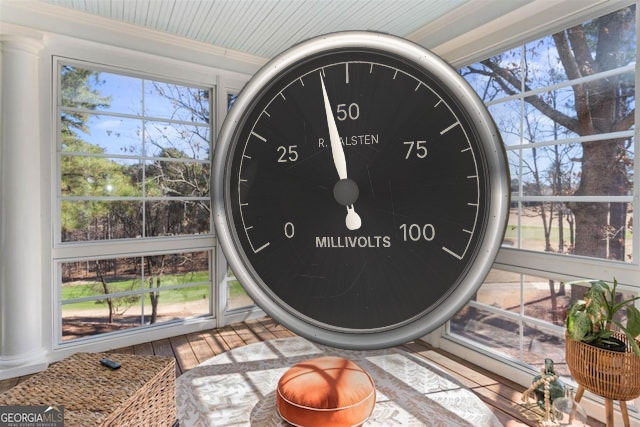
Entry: 45 mV
